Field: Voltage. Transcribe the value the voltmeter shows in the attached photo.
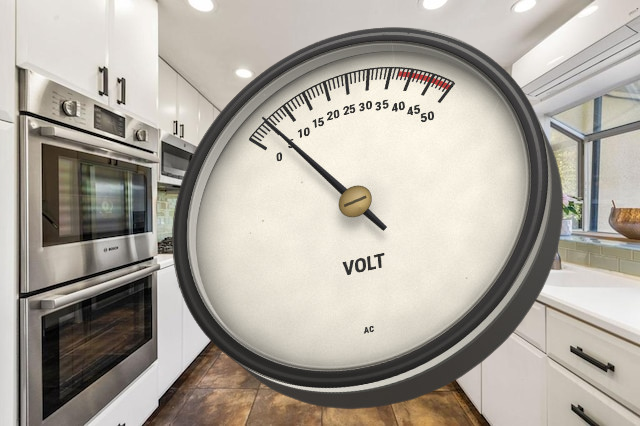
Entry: 5 V
